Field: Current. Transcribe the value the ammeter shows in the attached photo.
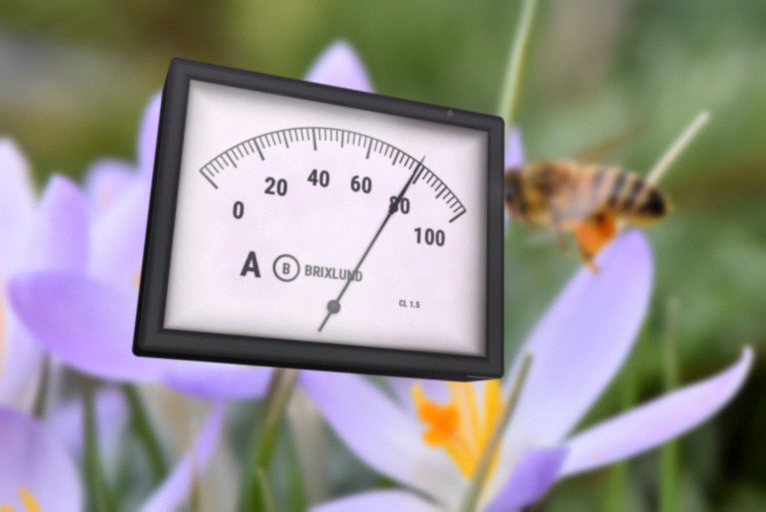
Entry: 78 A
